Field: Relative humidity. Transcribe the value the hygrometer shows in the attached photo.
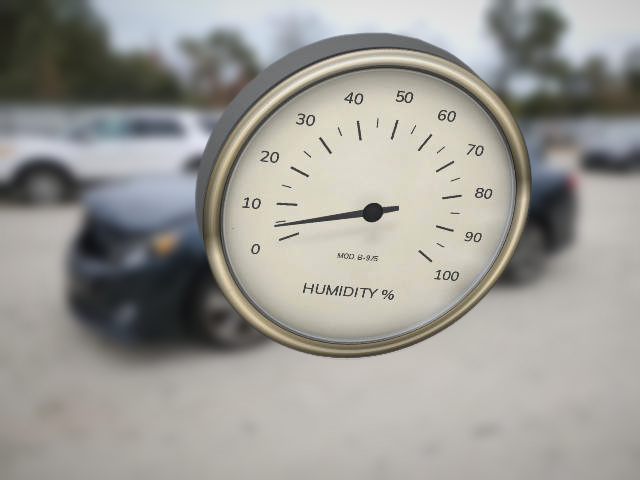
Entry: 5 %
